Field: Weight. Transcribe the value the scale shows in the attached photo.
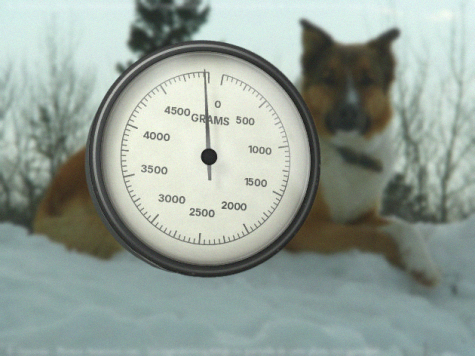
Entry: 4950 g
